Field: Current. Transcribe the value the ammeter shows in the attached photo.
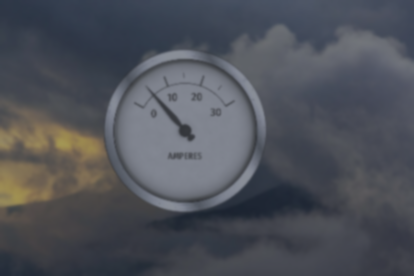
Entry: 5 A
